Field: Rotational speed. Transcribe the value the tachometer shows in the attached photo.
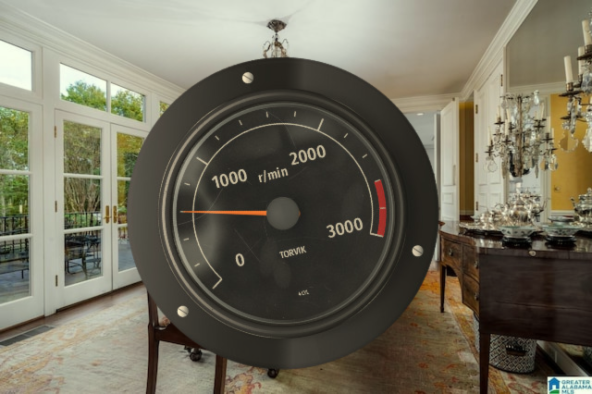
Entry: 600 rpm
